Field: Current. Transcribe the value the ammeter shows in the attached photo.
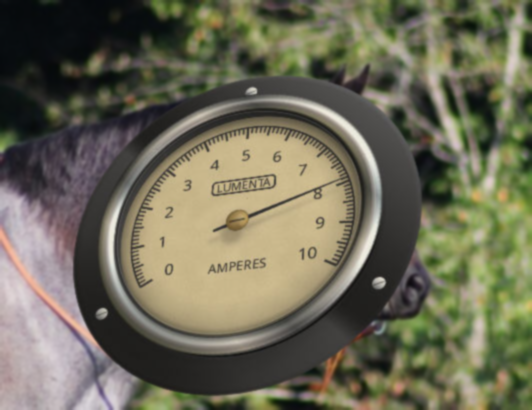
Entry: 8 A
